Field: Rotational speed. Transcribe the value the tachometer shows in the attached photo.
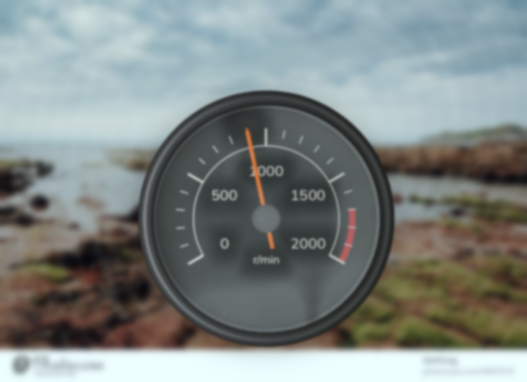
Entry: 900 rpm
